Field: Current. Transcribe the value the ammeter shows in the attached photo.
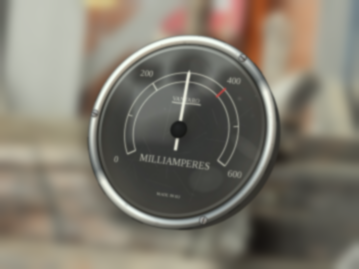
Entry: 300 mA
